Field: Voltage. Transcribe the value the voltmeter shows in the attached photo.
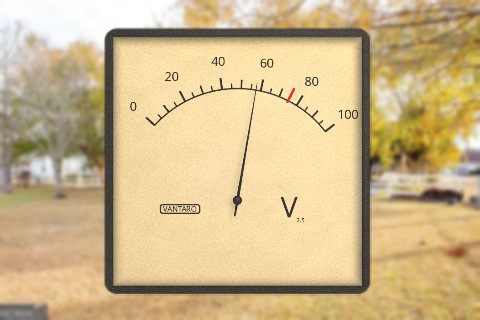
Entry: 57.5 V
